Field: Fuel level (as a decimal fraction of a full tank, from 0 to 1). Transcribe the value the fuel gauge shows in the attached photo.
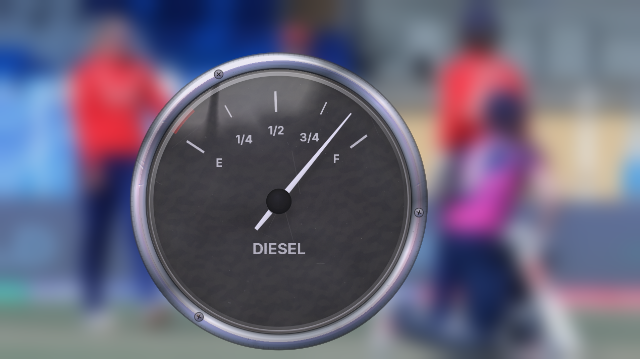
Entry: 0.875
